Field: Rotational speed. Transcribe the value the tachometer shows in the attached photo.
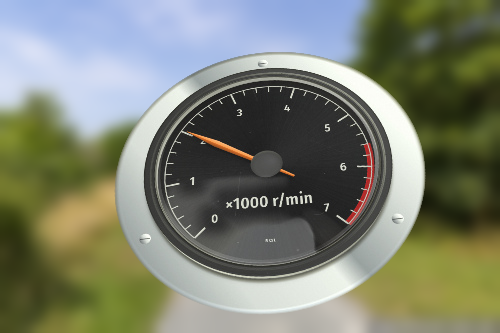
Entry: 2000 rpm
